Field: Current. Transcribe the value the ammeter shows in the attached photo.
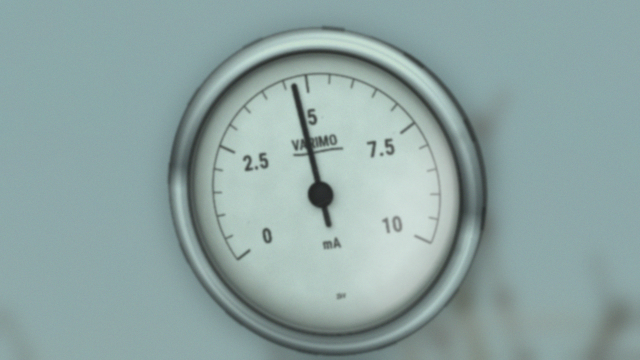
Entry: 4.75 mA
